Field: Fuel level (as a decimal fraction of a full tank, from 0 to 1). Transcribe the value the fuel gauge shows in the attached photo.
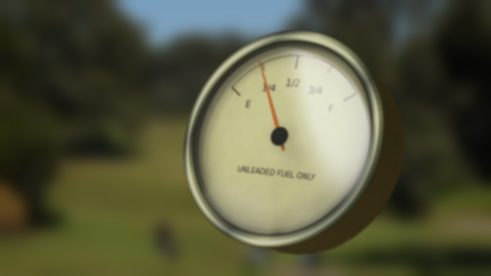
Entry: 0.25
